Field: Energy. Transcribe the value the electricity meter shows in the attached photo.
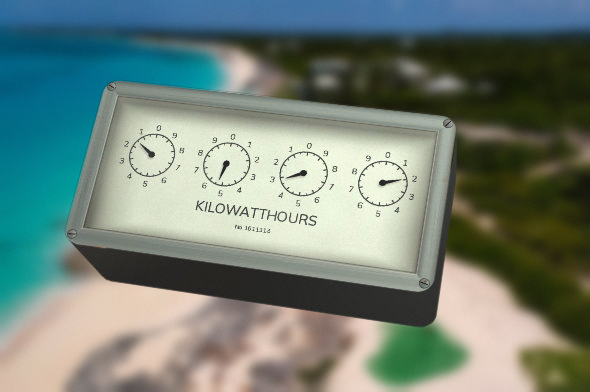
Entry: 1532 kWh
